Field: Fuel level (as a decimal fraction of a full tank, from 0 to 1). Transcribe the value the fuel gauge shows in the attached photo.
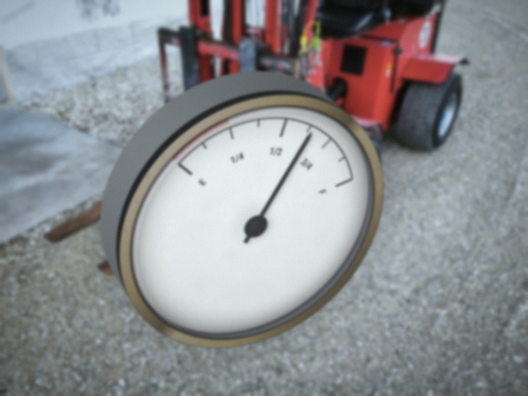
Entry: 0.625
